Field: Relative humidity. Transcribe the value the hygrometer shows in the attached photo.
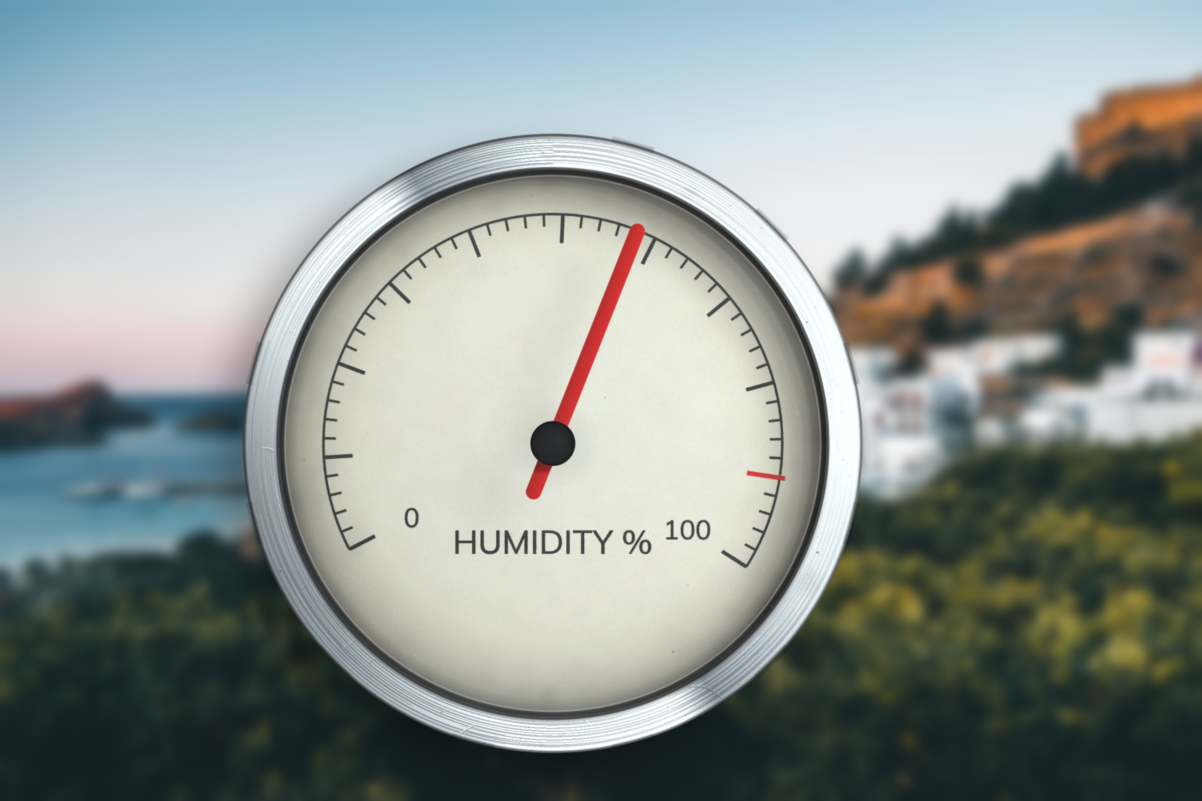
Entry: 58 %
